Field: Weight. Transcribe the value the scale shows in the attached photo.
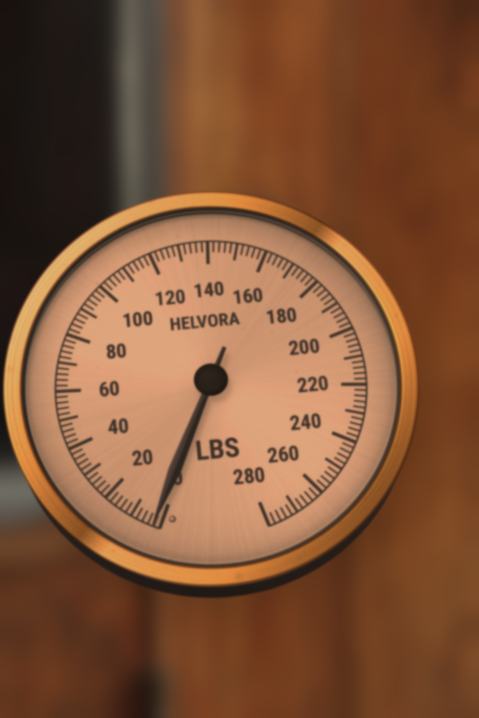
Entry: 2 lb
